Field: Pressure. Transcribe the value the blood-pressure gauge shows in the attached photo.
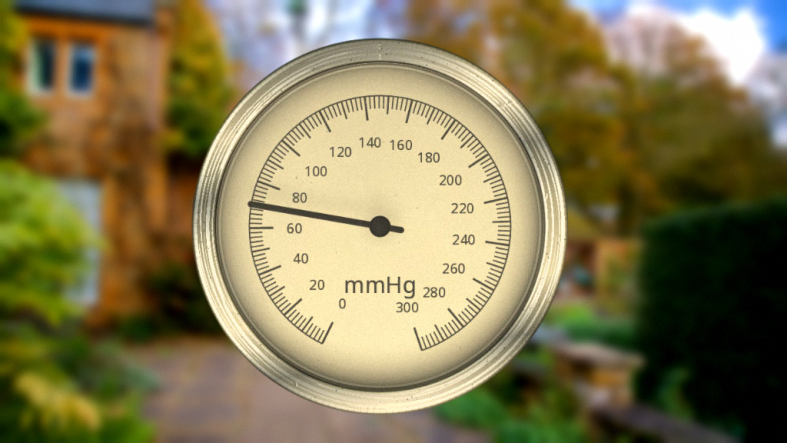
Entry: 70 mmHg
